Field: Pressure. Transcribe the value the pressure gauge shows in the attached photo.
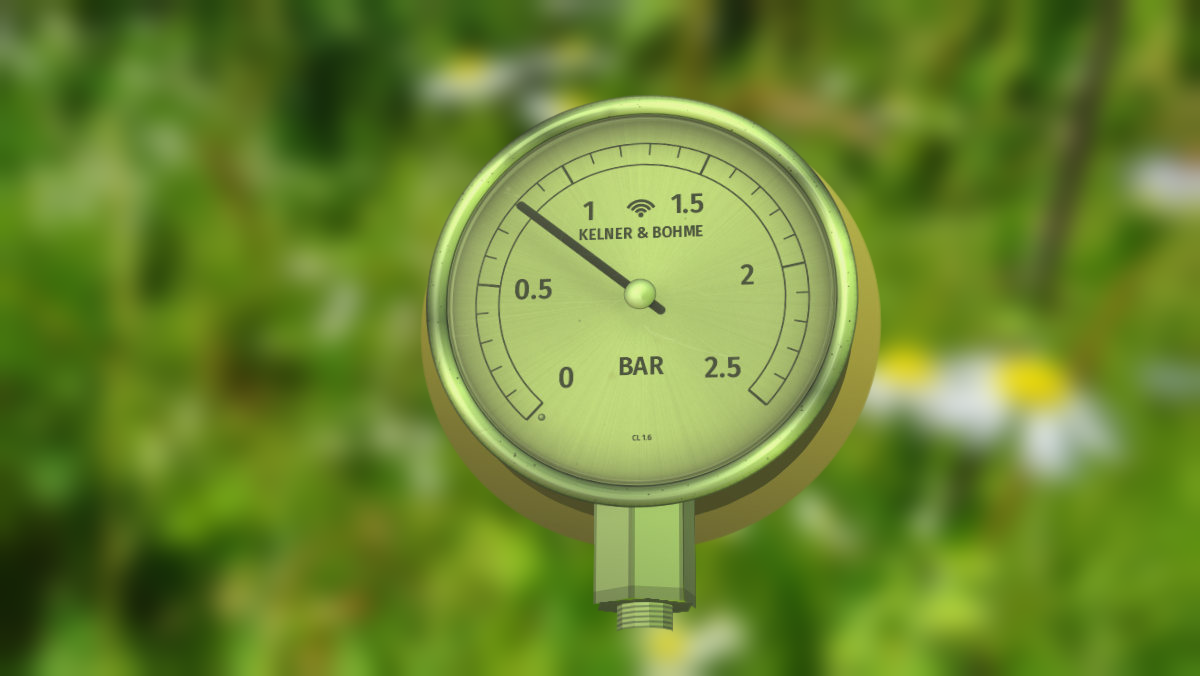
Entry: 0.8 bar
